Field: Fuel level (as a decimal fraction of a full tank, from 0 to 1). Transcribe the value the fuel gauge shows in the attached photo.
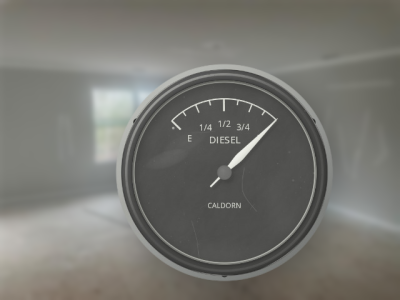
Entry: 1
